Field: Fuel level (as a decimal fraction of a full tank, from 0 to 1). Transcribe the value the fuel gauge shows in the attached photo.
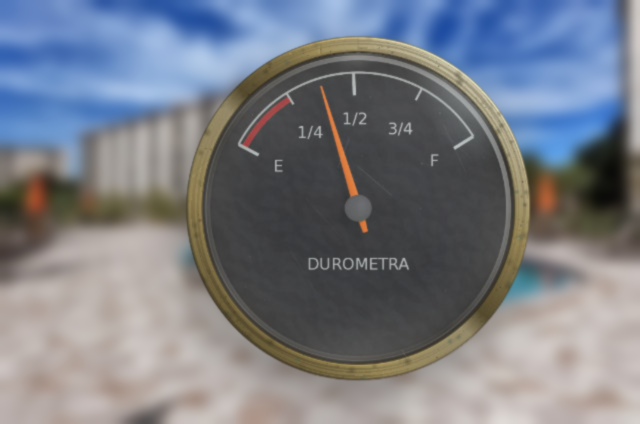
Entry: 0.375
